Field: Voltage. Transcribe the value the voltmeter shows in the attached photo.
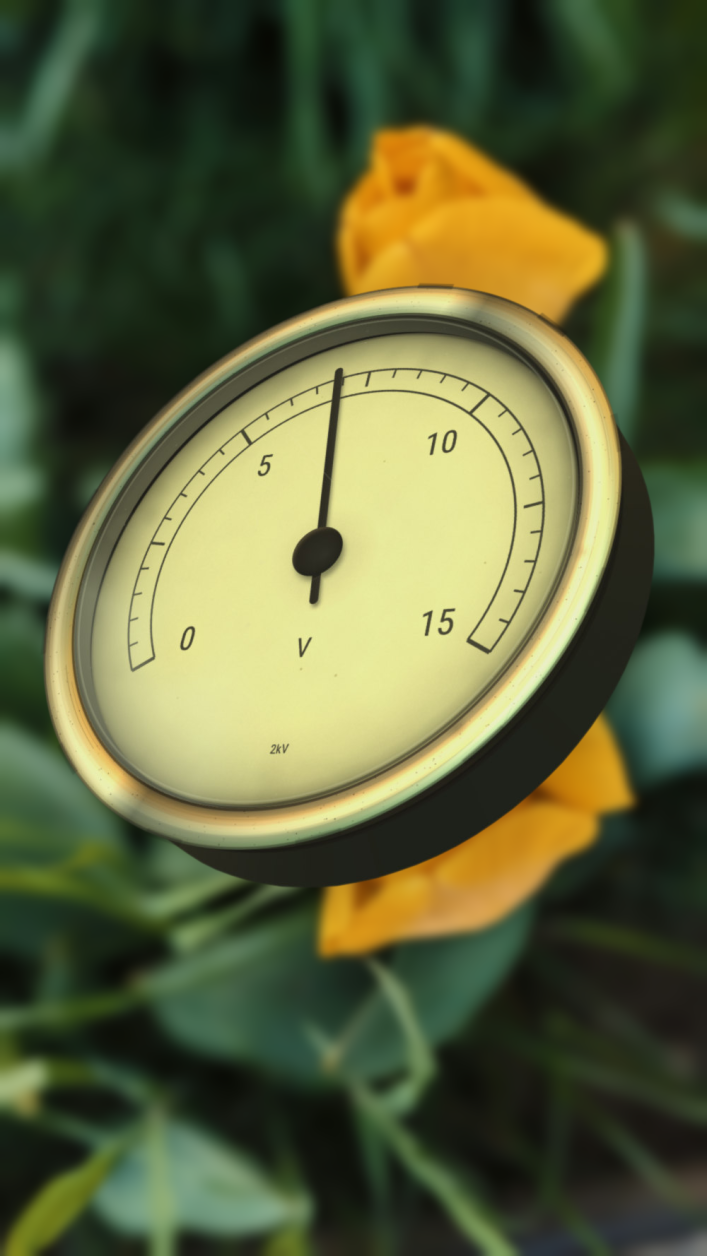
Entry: 7 V
